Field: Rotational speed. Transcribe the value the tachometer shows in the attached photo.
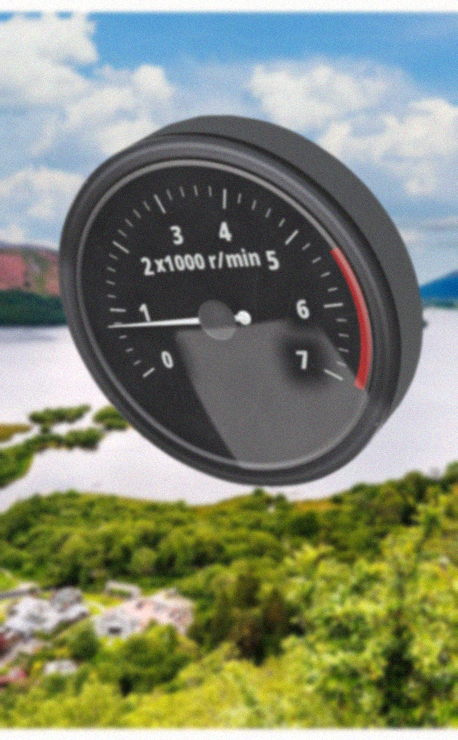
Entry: 800 rpm
